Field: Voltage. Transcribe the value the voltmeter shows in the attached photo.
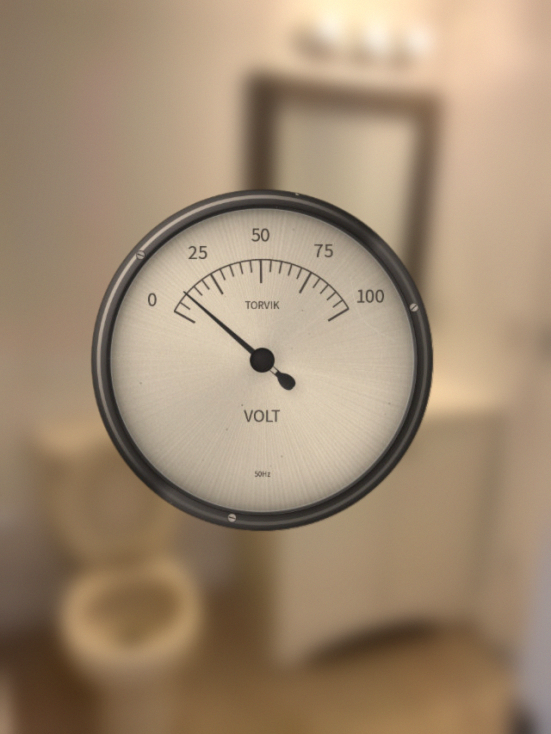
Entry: 10 V
